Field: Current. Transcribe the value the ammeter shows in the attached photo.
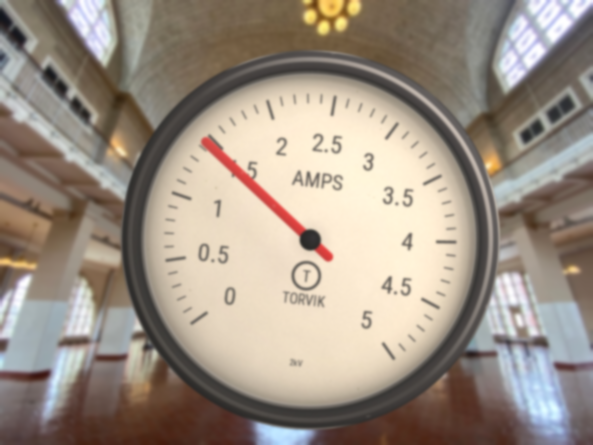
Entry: 1.45 A
